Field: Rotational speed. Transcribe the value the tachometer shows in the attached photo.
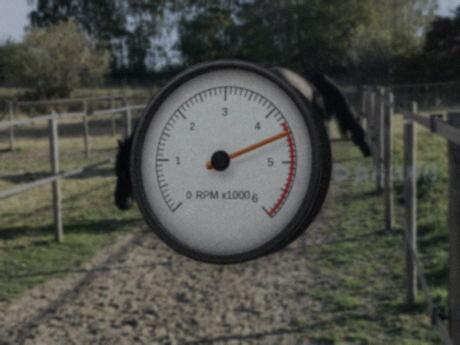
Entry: 4500 rpm
